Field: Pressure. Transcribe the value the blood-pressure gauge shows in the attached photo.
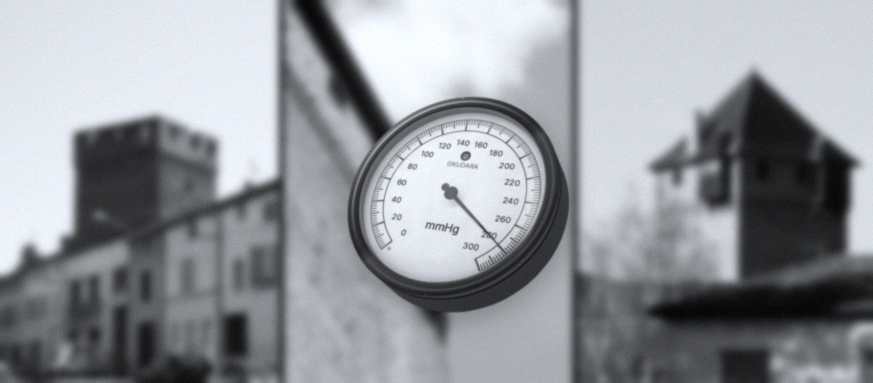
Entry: 280 mmHg
